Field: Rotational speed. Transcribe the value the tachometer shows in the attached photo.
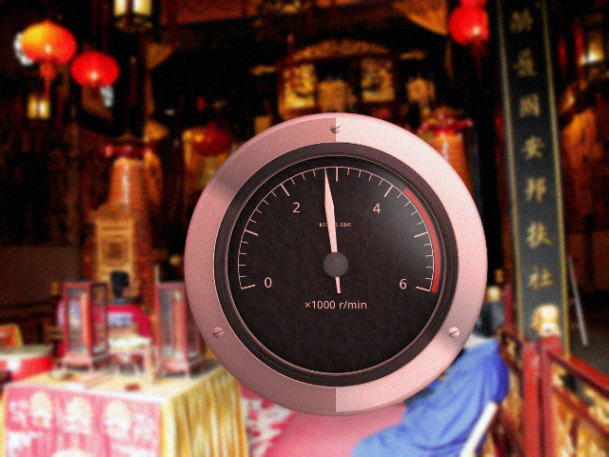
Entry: 2800 rpm
